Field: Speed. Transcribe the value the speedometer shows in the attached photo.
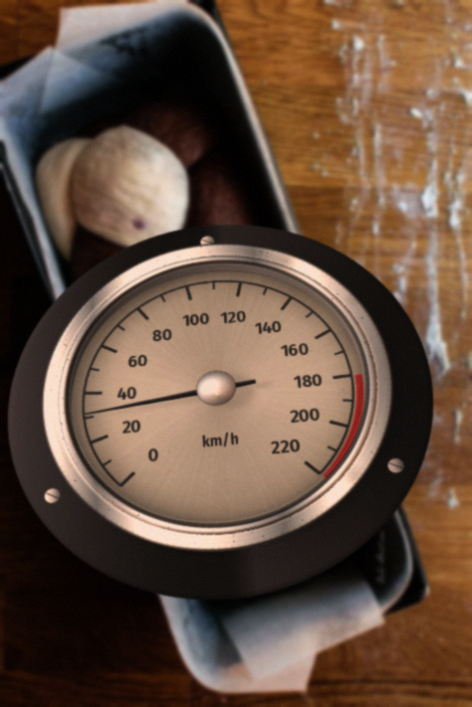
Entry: 30 km/h
